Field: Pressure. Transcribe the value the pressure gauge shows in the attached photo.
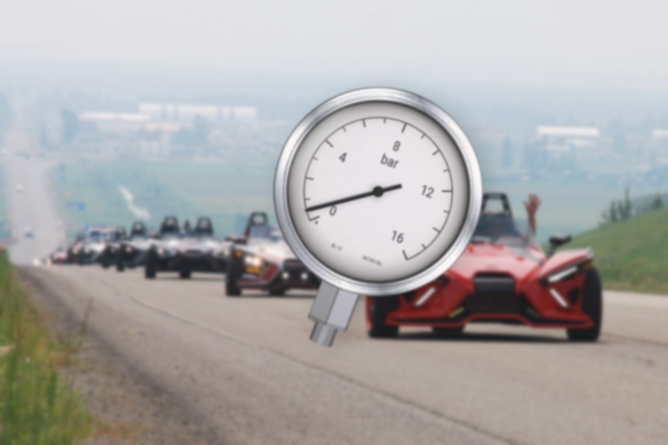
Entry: 0.5 bar
